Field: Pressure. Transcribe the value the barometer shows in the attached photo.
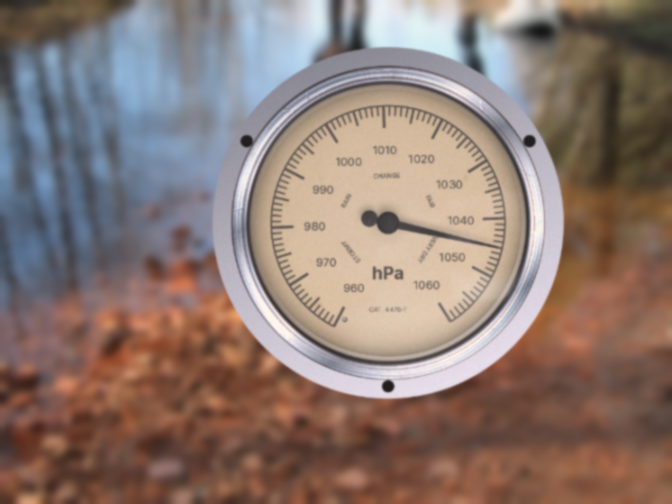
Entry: 1045 hPa
